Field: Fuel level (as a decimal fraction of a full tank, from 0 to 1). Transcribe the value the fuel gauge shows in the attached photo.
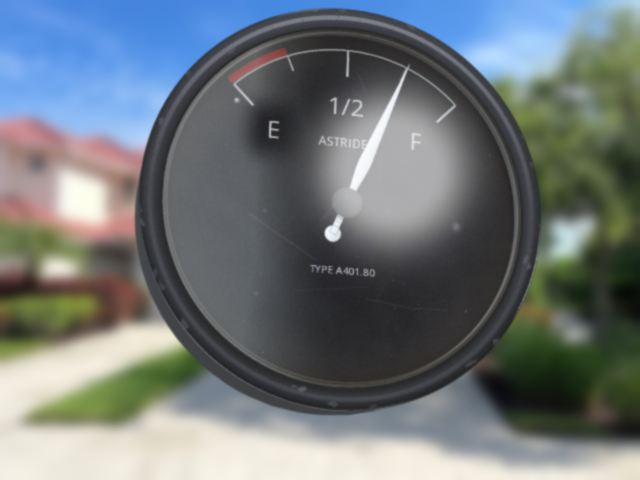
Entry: 0.75
